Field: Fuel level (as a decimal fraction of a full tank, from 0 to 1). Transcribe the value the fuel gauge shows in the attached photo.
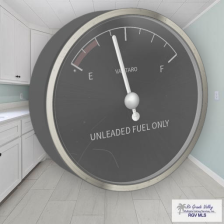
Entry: 0.375
